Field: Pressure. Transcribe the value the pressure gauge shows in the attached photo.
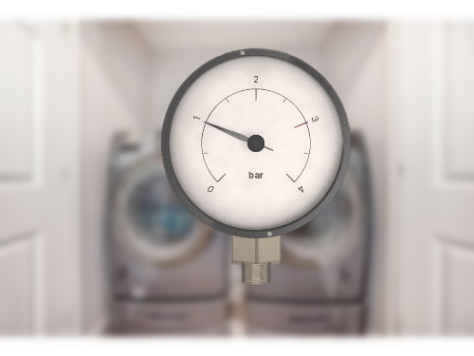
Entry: 1 bar
